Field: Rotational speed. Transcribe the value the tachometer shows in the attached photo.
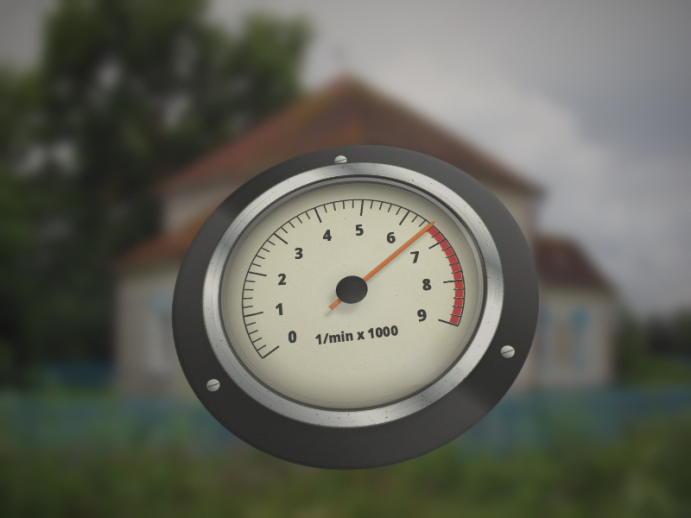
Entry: 6600 rpm
